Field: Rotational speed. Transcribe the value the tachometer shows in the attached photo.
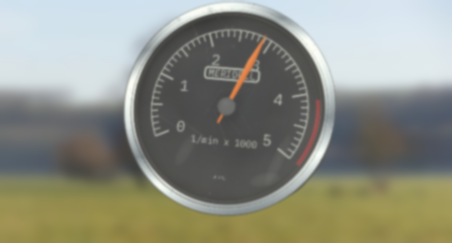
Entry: 2900 rpm
